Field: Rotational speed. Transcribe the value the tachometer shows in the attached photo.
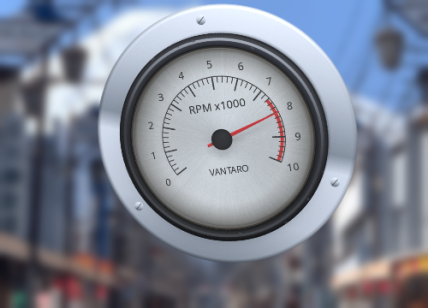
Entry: 8000 rpm
